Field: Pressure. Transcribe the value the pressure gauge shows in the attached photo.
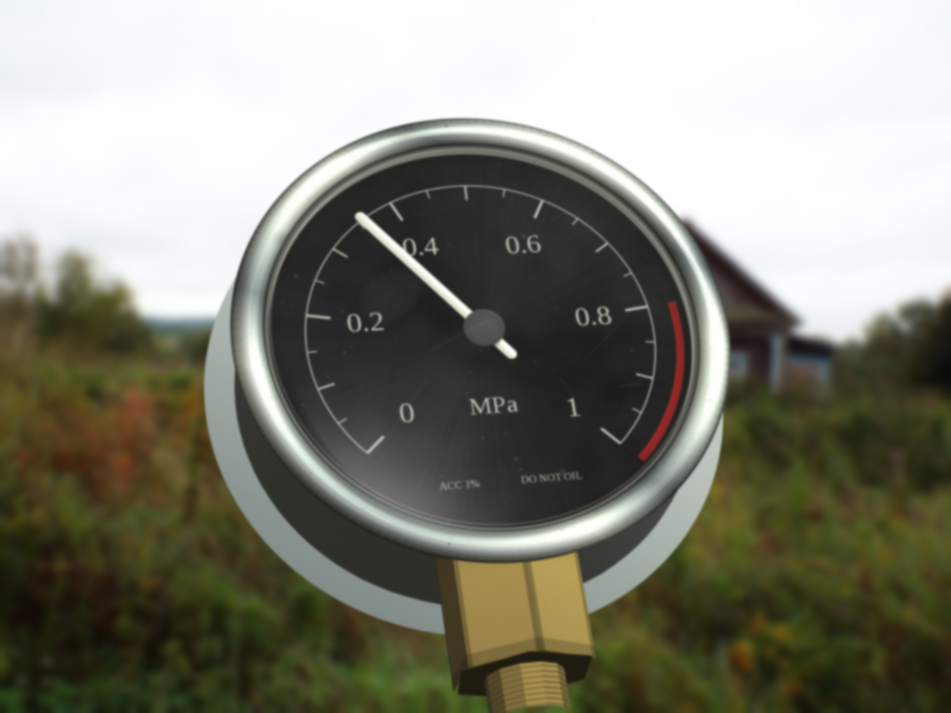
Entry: 0.35 MPa
